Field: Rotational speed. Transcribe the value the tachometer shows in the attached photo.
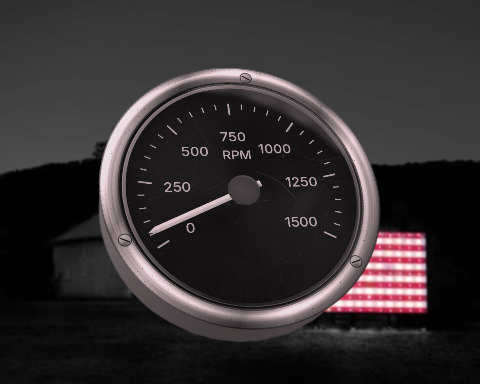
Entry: 50 rpm
